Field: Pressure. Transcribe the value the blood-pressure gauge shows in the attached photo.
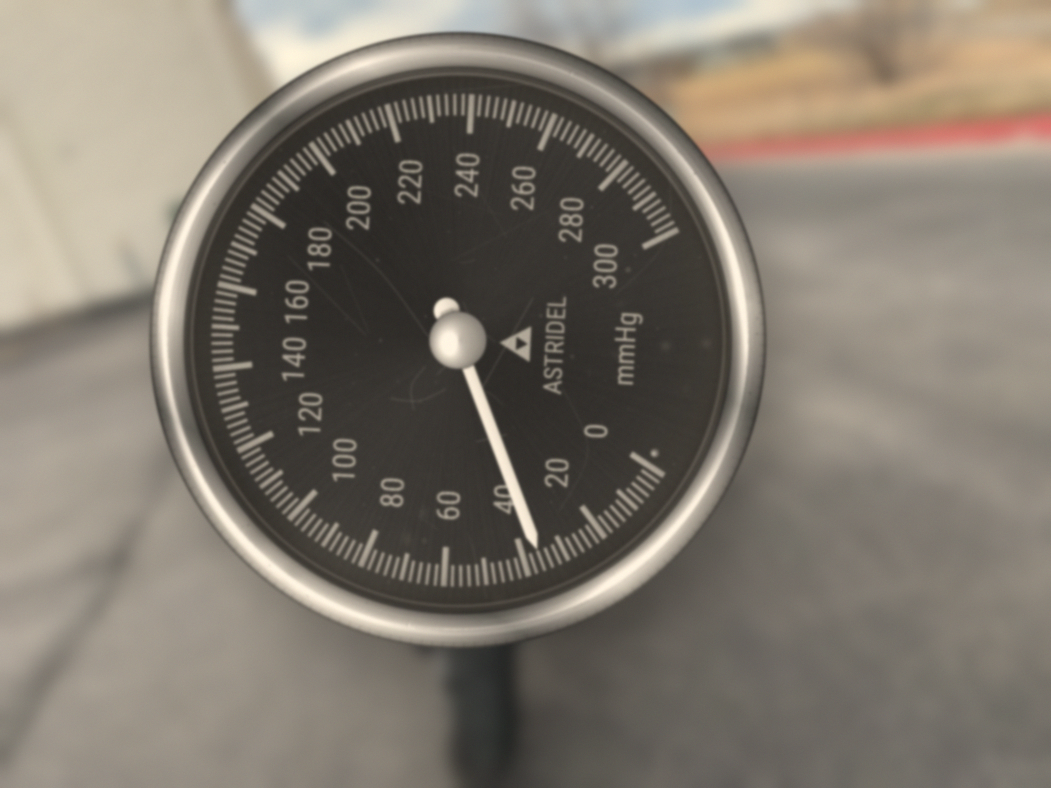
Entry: 36 mmHg
